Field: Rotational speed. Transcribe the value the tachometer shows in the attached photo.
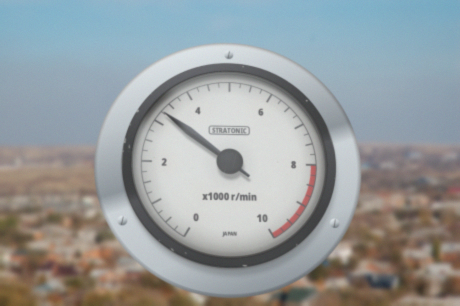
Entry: 3250 rpm
